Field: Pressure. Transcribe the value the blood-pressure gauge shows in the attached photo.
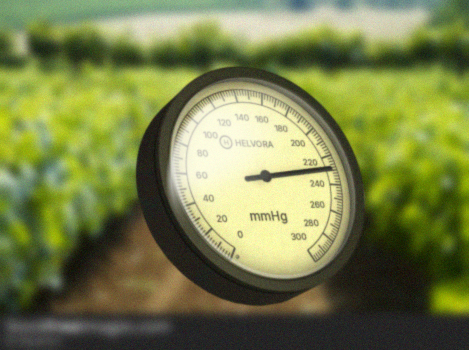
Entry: 230 mmHg
